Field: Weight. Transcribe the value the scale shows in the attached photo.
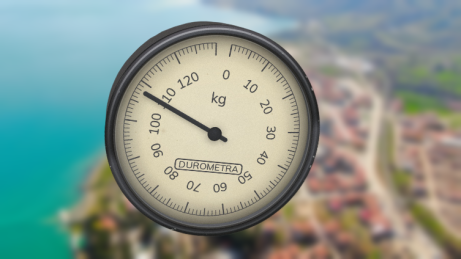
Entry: 108 kg
